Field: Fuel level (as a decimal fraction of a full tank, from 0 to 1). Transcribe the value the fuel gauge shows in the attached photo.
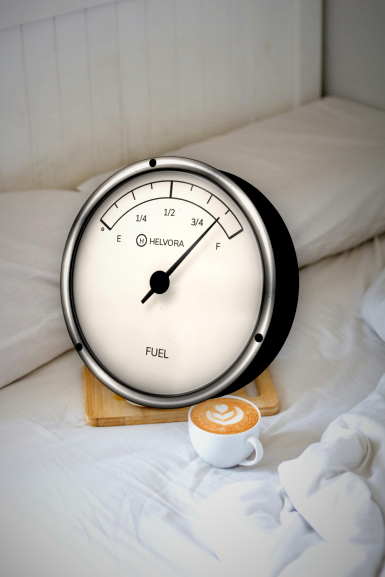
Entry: 0.875
